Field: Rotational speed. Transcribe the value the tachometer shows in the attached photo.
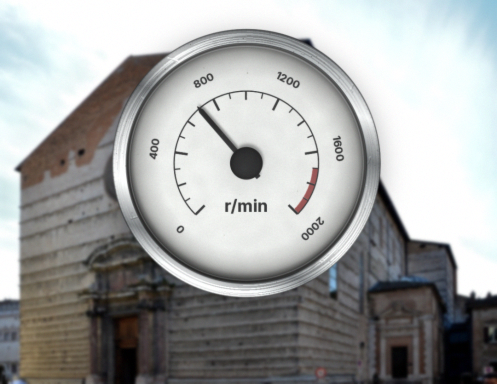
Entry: 700 rpm
